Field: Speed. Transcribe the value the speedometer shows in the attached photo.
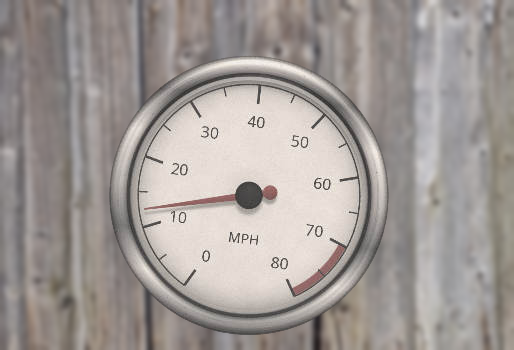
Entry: 12.5 mph
